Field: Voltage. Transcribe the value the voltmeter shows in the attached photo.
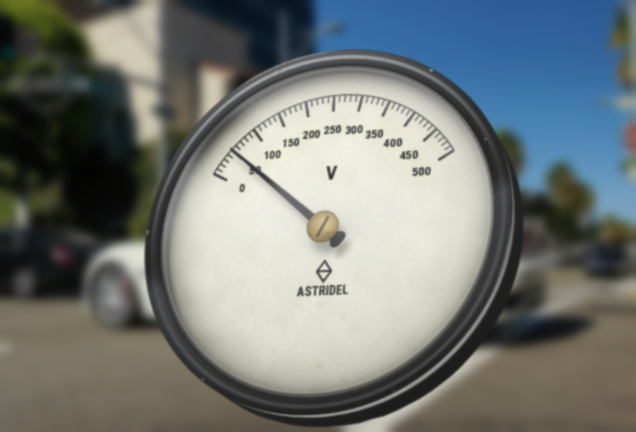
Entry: 50 V
